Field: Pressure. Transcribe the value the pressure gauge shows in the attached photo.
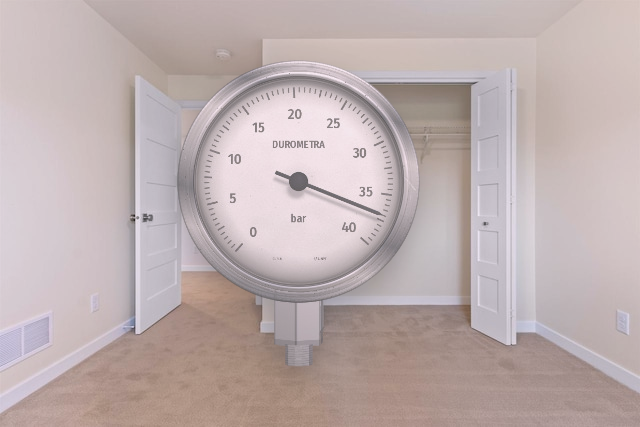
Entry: 37 bar
